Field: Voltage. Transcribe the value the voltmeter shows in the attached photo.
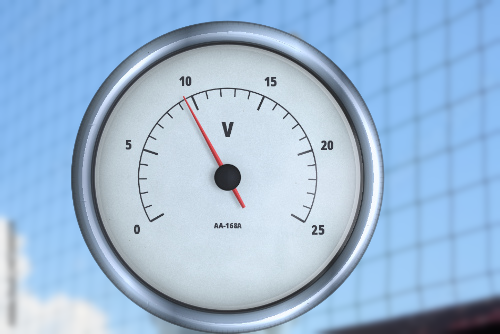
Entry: 9.5 V
